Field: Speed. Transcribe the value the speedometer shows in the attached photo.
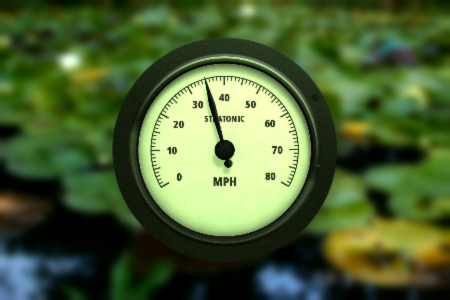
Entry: 35 mph
